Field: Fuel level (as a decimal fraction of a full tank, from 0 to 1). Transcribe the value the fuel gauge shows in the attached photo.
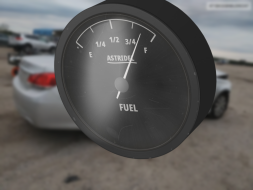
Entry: 0.875
